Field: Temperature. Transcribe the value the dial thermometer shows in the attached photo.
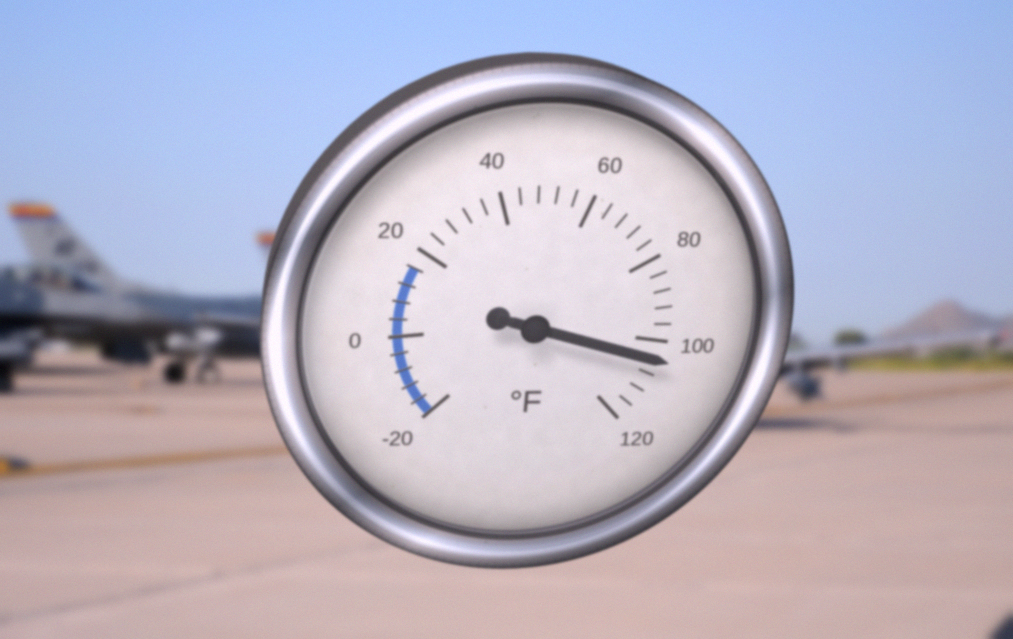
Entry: 104 °F
